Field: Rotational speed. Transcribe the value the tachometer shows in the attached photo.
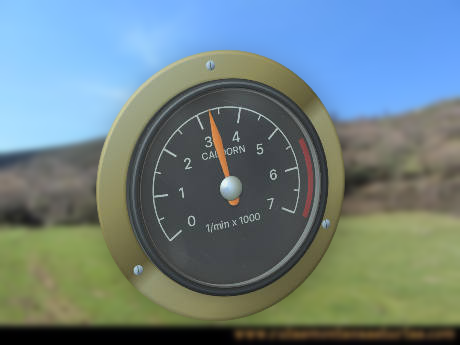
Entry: 3250 rpm
